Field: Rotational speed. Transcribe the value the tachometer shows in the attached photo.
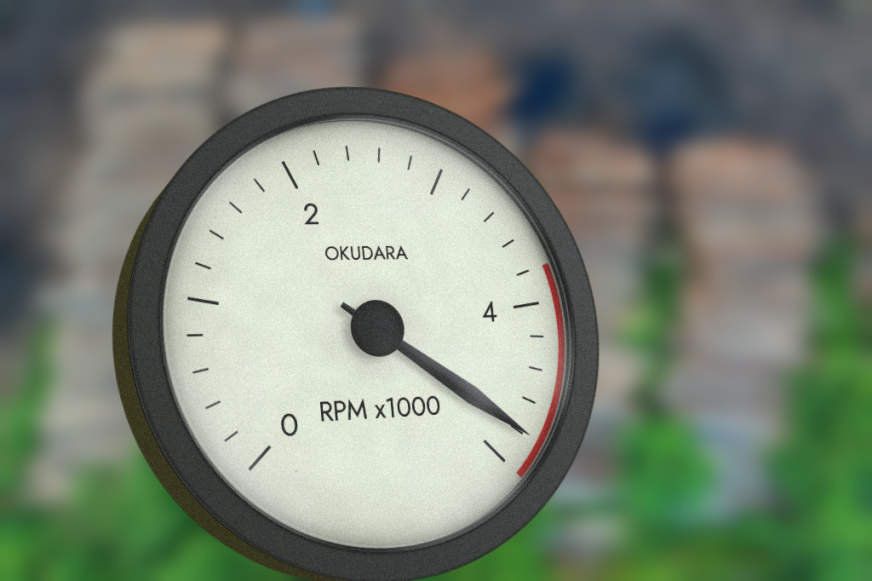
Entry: 4800 rpm
